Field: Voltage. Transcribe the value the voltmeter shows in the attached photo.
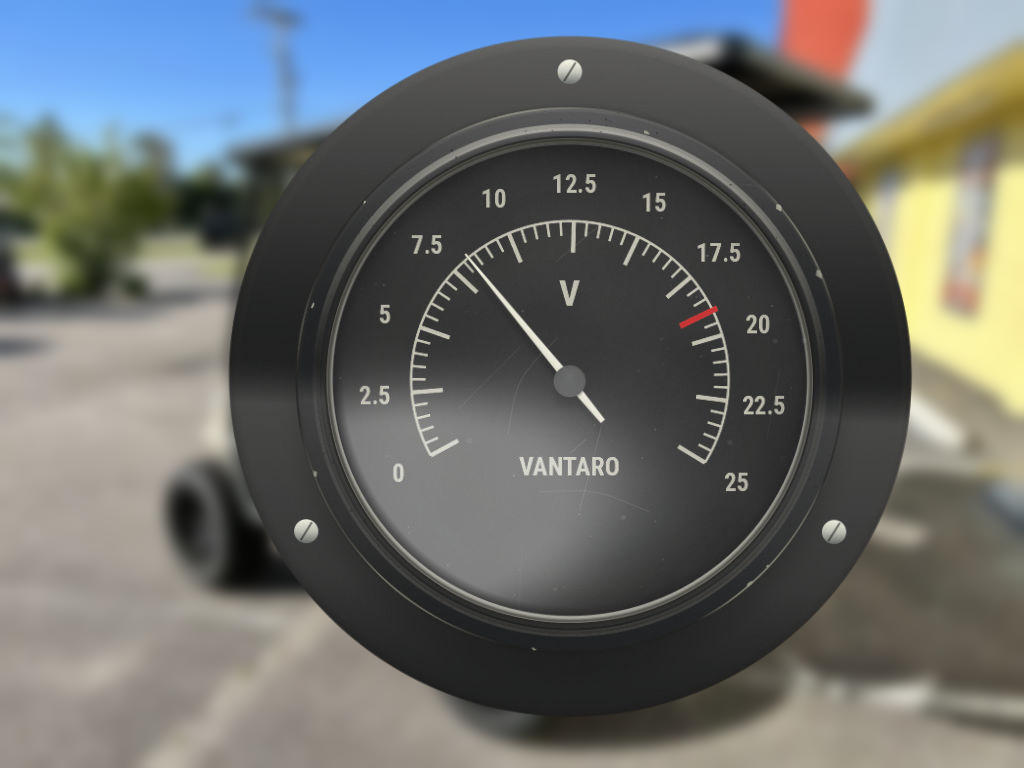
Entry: 8.25 V
